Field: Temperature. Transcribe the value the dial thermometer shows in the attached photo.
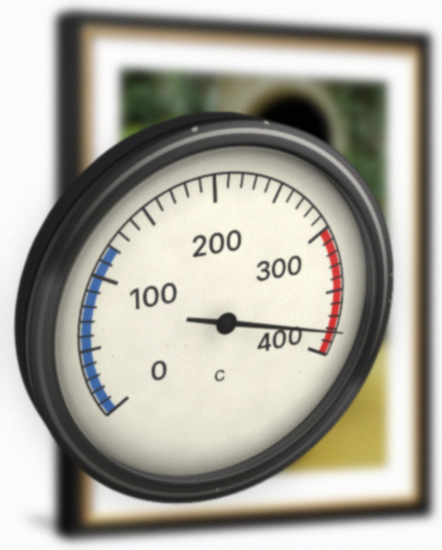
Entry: 380 °C
